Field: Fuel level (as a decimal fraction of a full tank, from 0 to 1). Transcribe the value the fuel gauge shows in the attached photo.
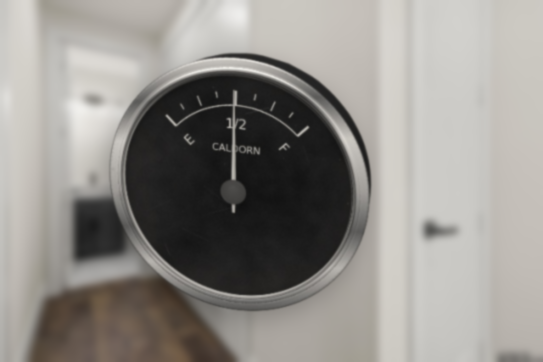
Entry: 0.5
